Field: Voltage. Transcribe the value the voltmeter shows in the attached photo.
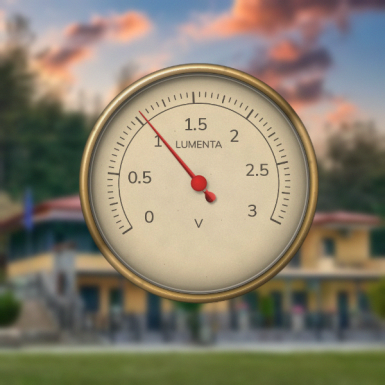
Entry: 1.05 V
